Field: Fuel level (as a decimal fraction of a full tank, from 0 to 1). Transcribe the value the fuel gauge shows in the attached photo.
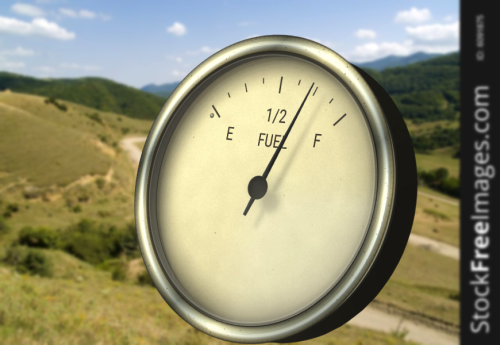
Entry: 0.75
